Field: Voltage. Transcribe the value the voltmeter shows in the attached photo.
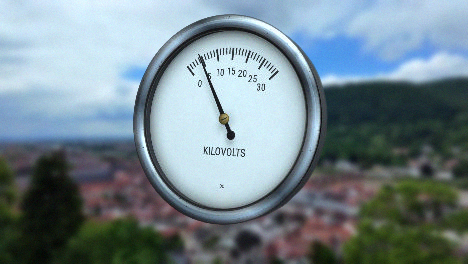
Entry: 5 kV
